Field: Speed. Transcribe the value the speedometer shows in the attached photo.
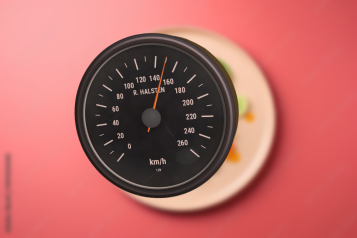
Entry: 150 km/h
